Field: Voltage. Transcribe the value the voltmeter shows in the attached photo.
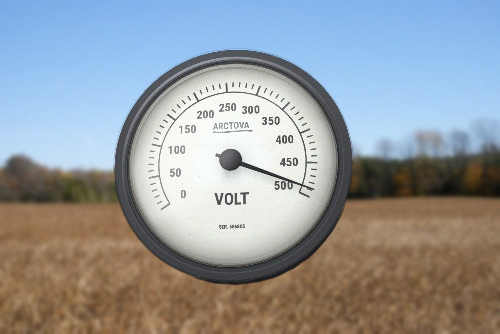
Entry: 490 V
